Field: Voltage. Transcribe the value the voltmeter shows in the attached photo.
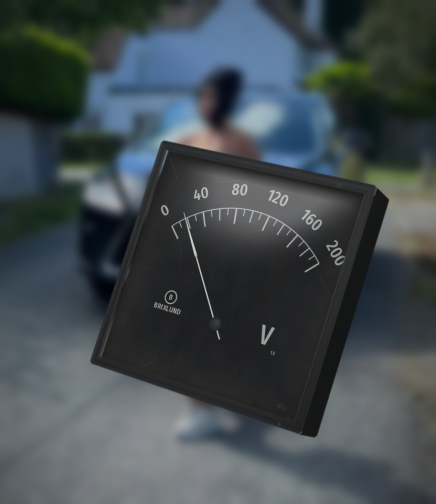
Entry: 20 V
